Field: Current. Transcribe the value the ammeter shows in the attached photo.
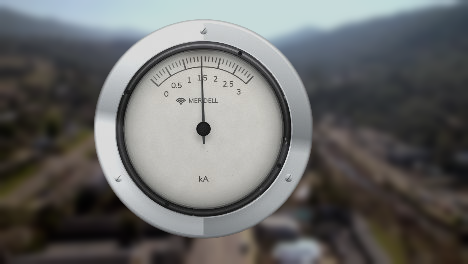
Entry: 1.5 kA
